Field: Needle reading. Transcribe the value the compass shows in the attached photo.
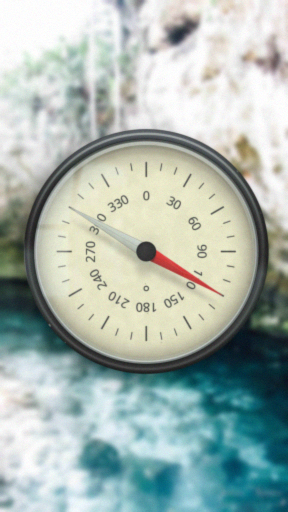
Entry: 120 °
